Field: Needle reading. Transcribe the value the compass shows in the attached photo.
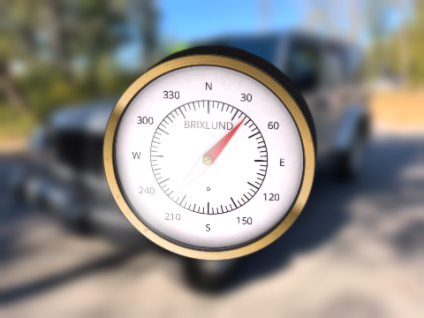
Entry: 40 °
